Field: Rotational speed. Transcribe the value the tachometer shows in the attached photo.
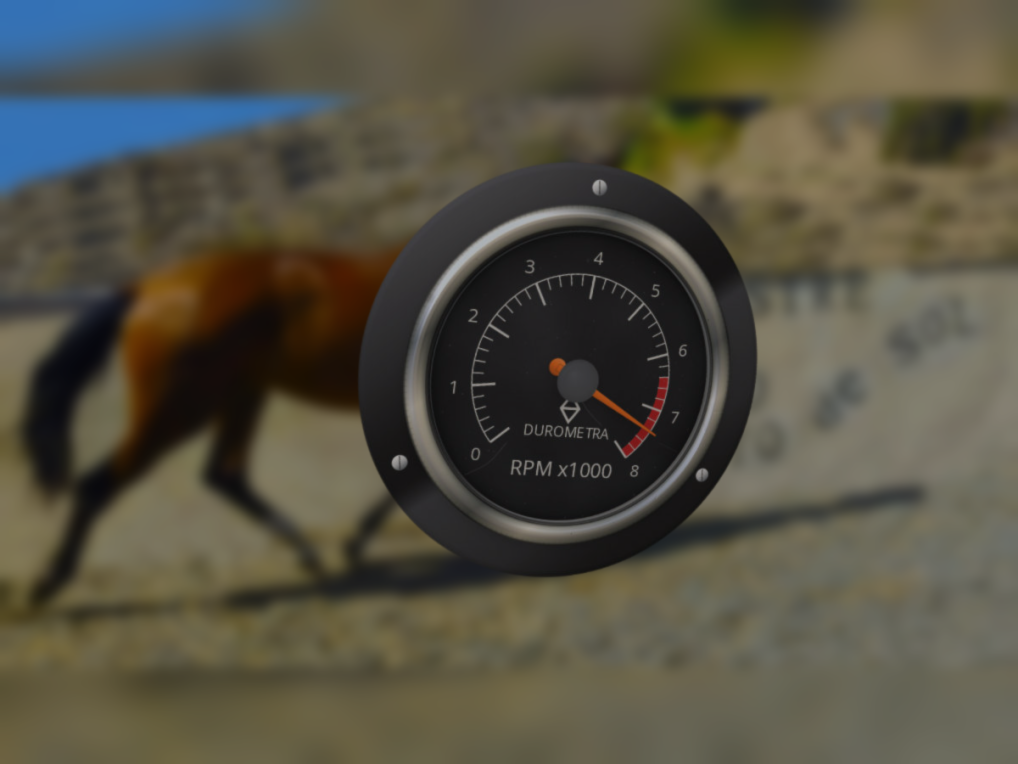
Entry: 7400 rpm
